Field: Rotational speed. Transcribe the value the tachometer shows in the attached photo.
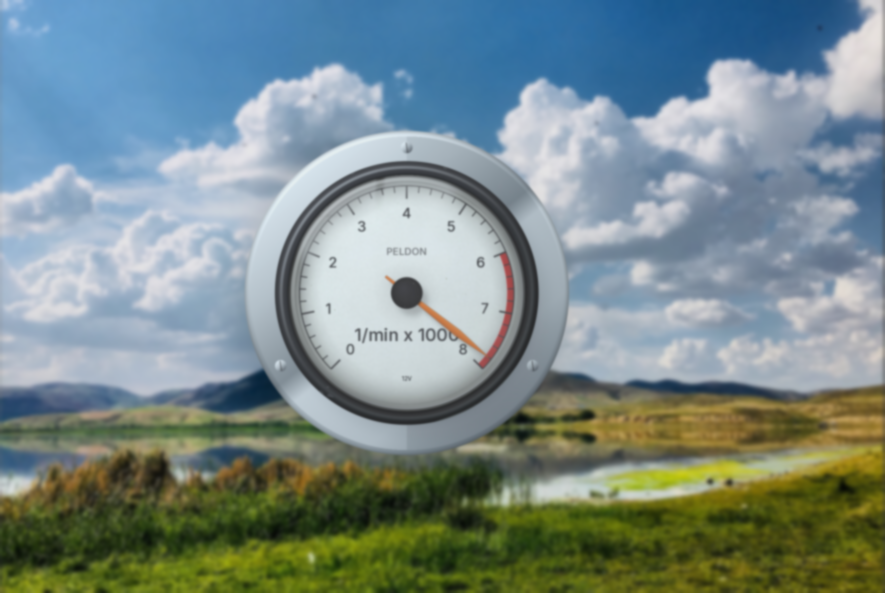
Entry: 7800 rpm
